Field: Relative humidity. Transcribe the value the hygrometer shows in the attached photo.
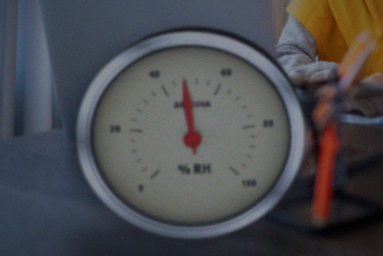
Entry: 48 %
